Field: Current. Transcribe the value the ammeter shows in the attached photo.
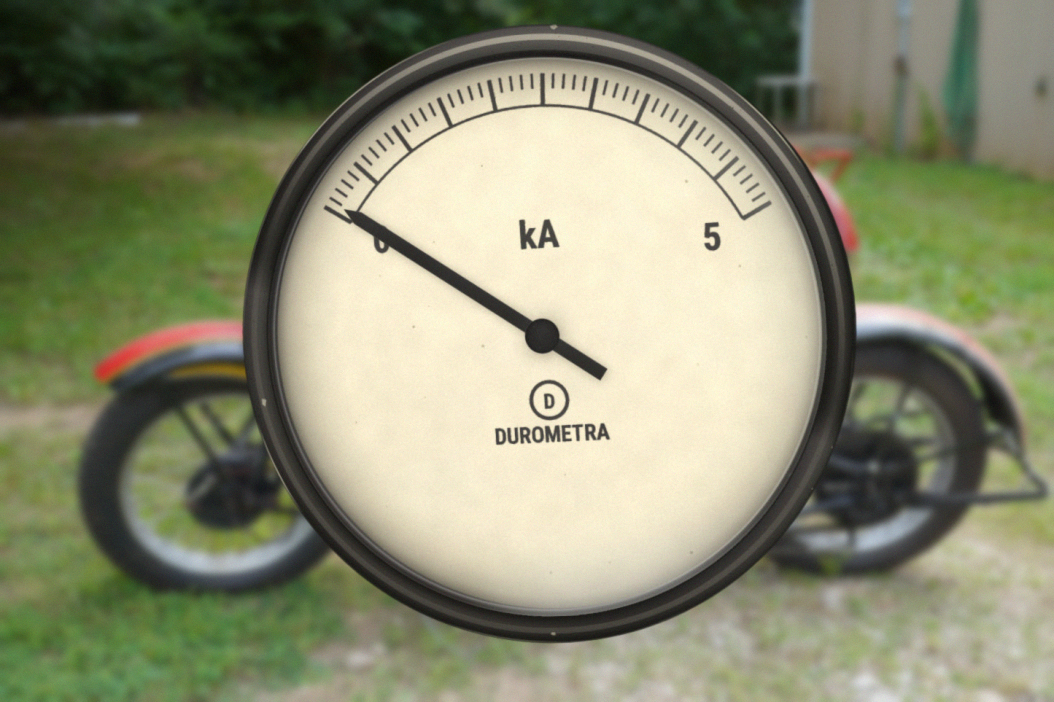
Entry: 0.1 kA
